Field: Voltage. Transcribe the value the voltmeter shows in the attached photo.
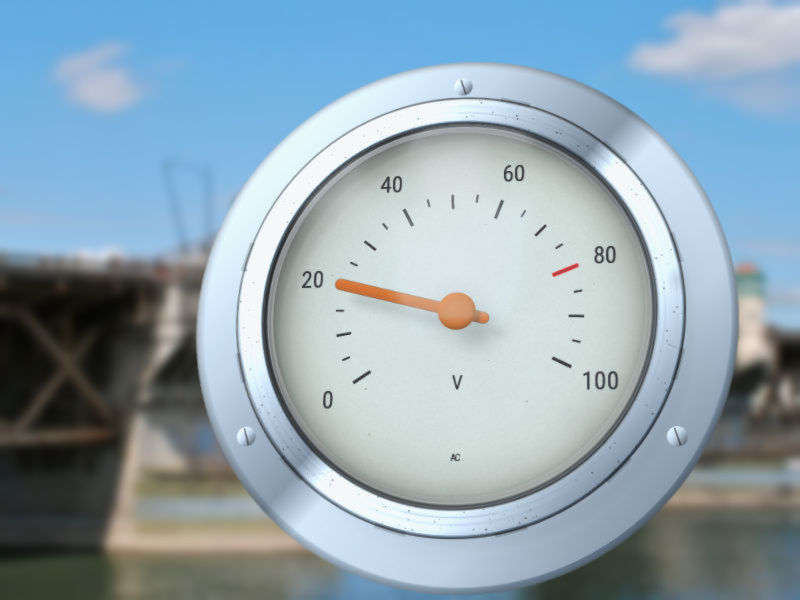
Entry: 20 V
